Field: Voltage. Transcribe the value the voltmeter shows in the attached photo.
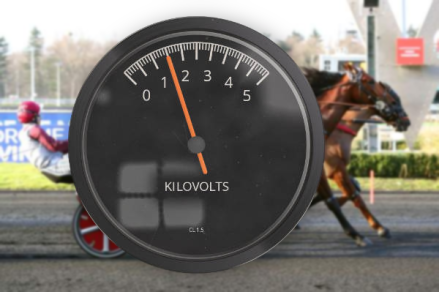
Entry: 1.5 kV
